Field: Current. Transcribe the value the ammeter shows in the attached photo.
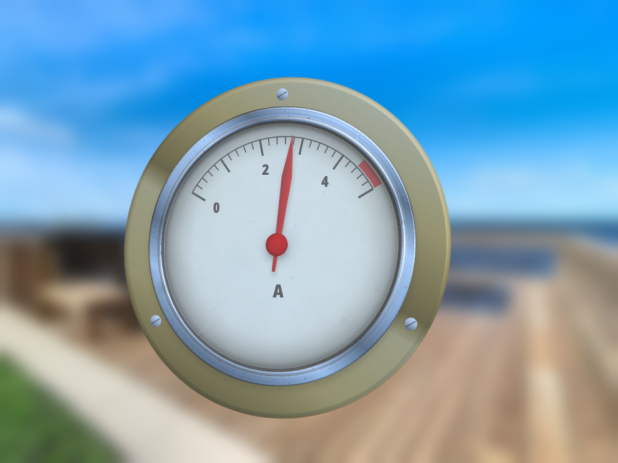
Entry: 2.8 A
